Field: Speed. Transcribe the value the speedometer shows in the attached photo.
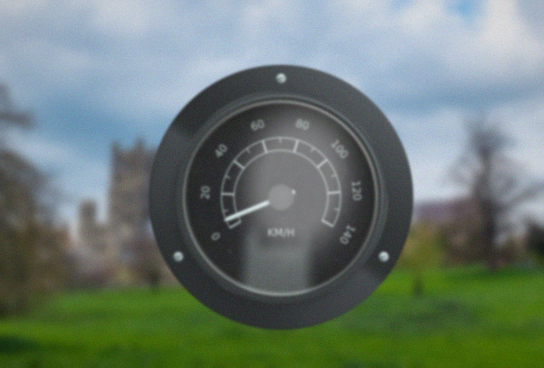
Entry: 5 km/h
